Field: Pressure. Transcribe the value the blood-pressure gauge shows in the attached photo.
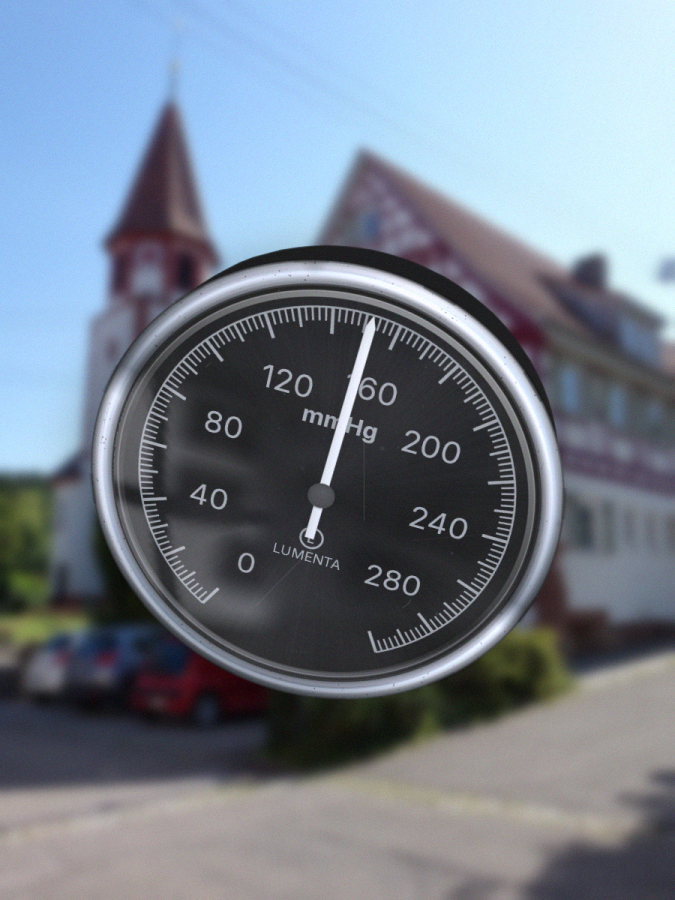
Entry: 152 mmHg
